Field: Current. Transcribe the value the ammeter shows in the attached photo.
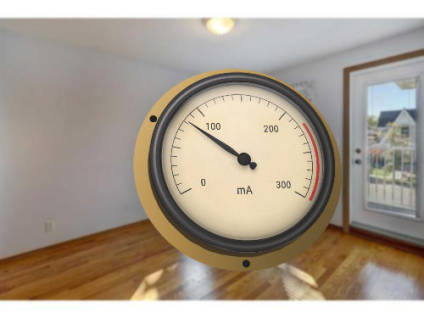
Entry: 80 mA
